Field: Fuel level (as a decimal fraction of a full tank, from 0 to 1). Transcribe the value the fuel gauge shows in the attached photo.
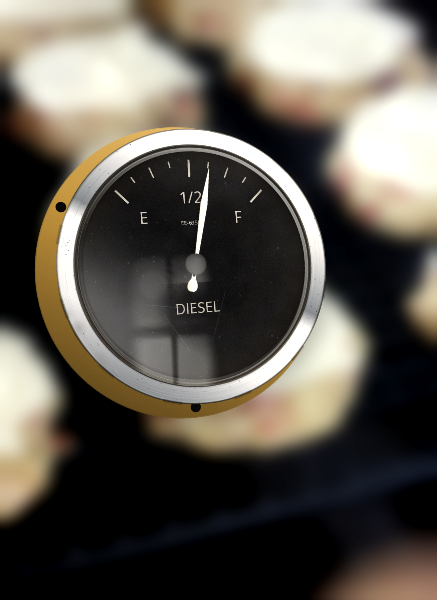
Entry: 0.625
